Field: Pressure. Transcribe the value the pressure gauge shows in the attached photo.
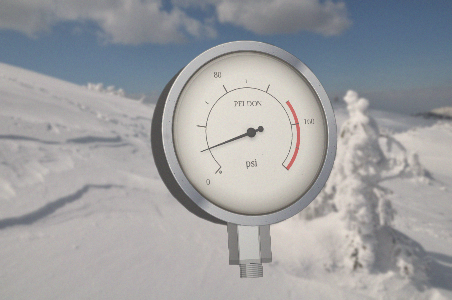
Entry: 20 psi
